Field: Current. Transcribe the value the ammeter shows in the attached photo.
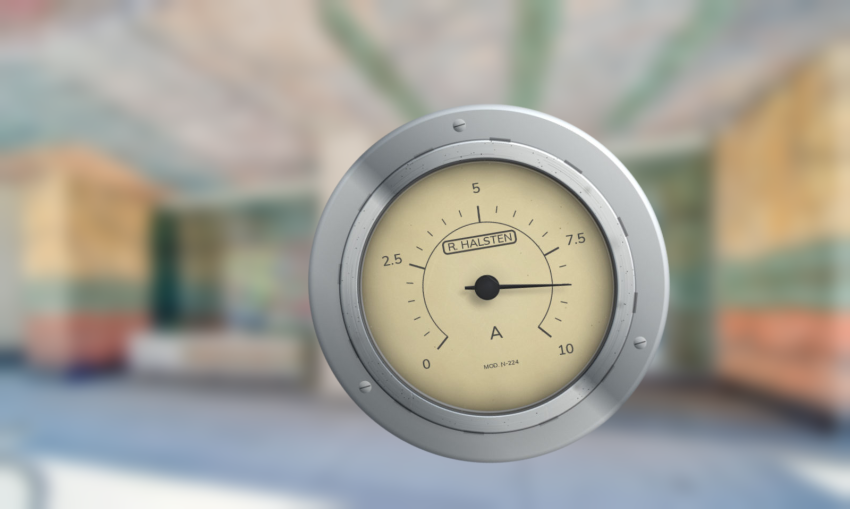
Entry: 8.5 A
